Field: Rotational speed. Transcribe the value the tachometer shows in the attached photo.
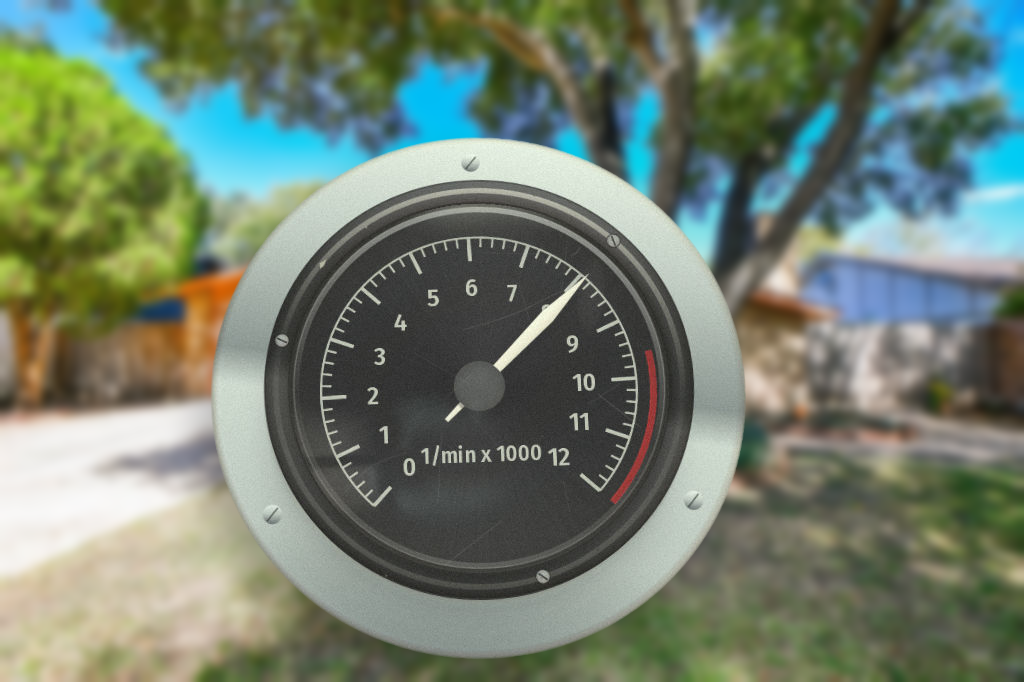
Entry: 8100 rpm
